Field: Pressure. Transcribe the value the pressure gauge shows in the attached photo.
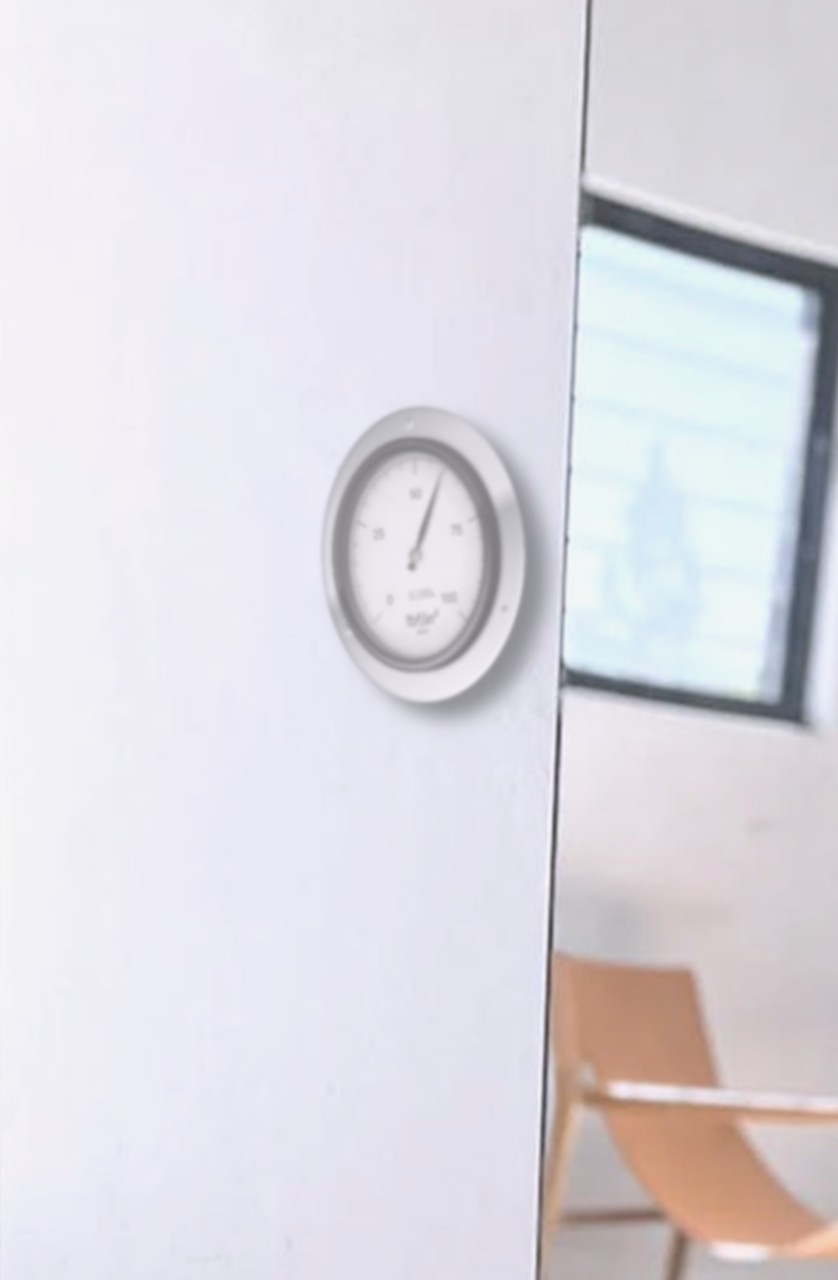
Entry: 60 psi
